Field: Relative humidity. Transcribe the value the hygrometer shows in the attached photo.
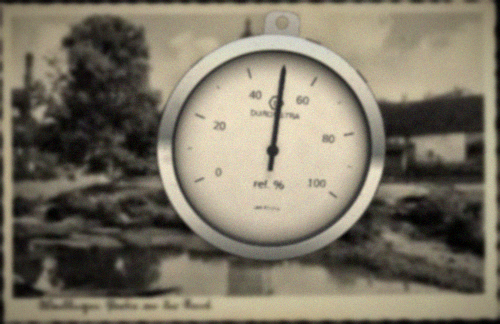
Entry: 50 %
